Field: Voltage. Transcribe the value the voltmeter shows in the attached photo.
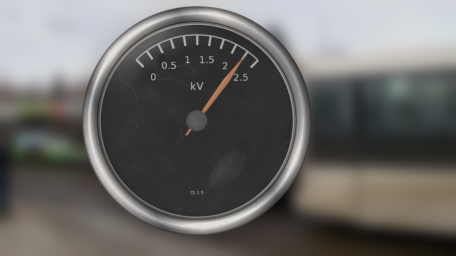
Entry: 2.25 kV
